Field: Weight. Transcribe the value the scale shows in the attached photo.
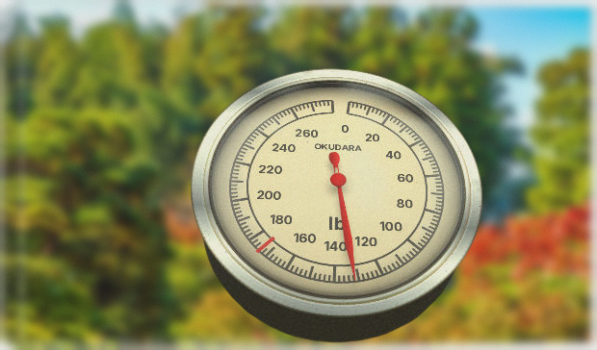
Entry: 132 lb
